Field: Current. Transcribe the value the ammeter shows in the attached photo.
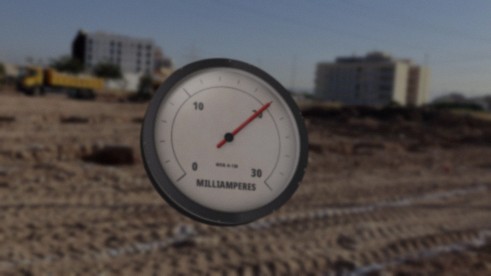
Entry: 20 mA
